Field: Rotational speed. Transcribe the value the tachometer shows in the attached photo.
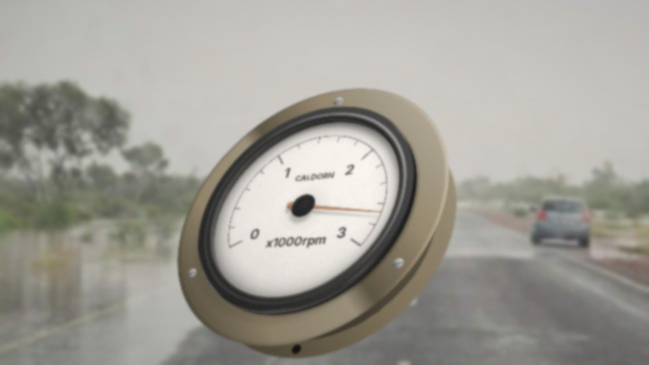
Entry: 2700 rpm
